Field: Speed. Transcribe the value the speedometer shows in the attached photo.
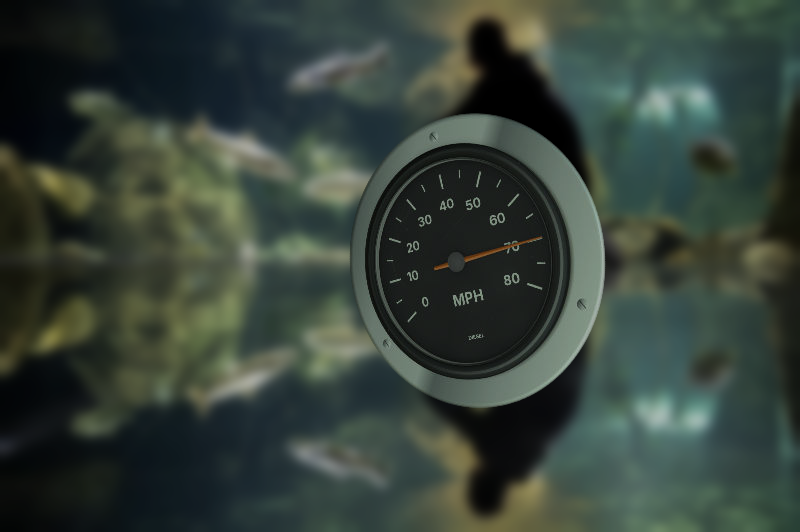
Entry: 70 mph
